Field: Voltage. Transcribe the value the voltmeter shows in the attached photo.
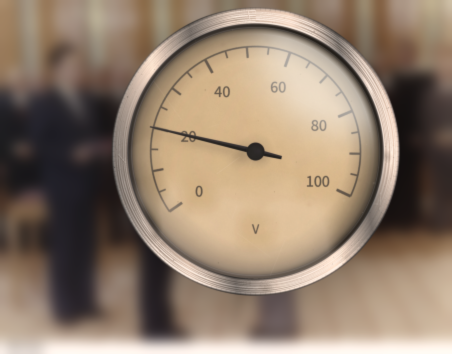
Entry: 20 V
